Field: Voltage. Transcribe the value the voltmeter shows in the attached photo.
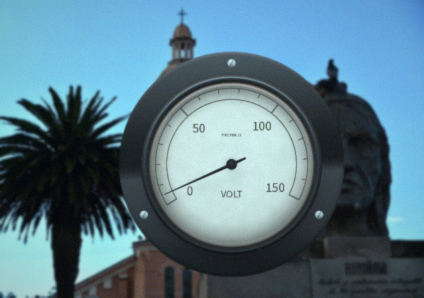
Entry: 5 V
